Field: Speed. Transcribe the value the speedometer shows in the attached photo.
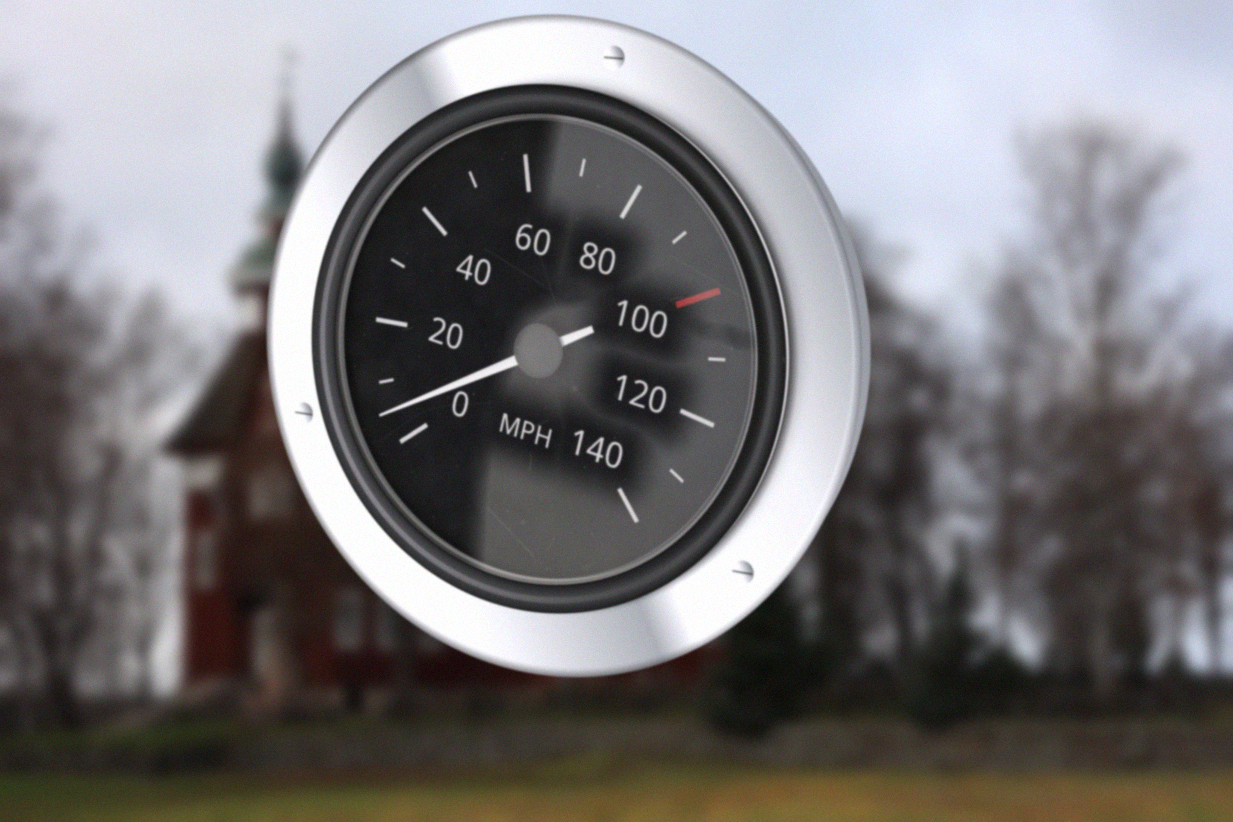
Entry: 5 mph
